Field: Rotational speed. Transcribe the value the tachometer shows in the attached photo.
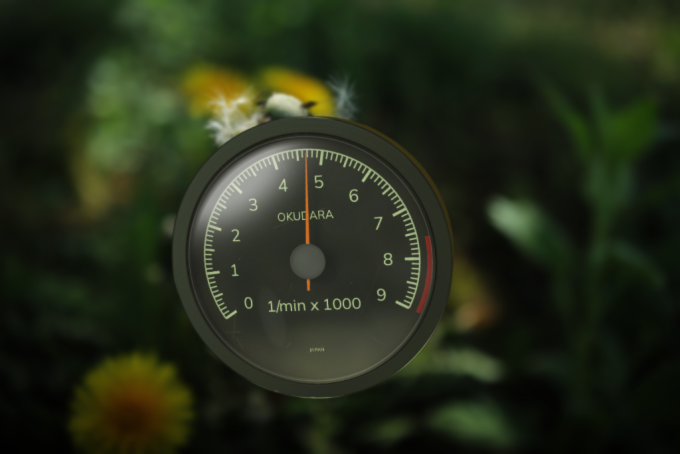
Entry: 4700 rpm
